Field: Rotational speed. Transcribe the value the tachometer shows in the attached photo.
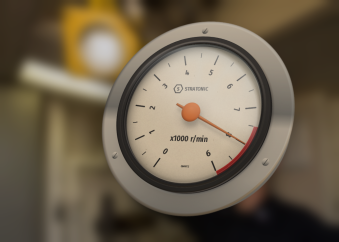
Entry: 8000 rpm
